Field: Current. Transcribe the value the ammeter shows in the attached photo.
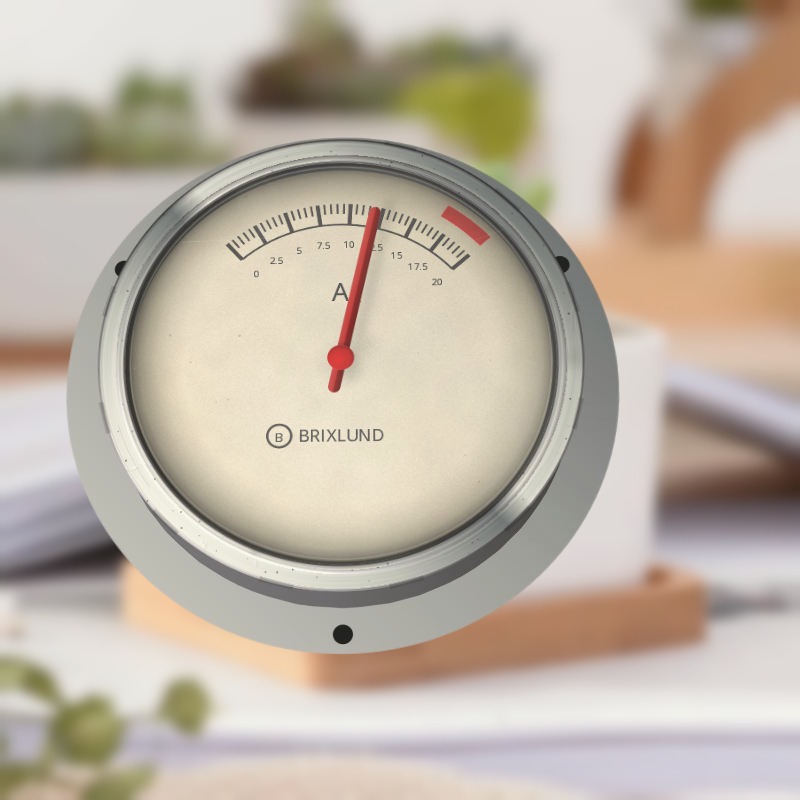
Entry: 12 A
